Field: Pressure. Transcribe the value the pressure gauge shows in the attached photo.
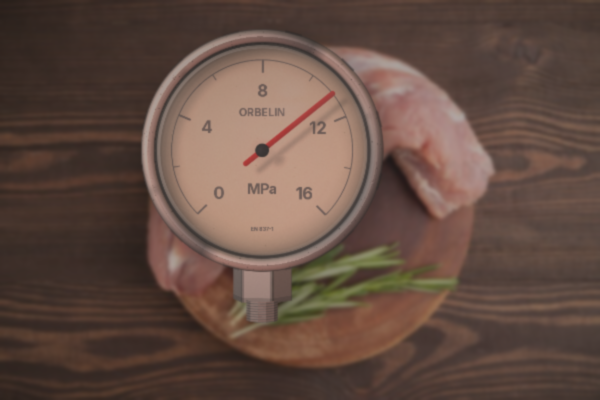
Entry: 11 MPa
